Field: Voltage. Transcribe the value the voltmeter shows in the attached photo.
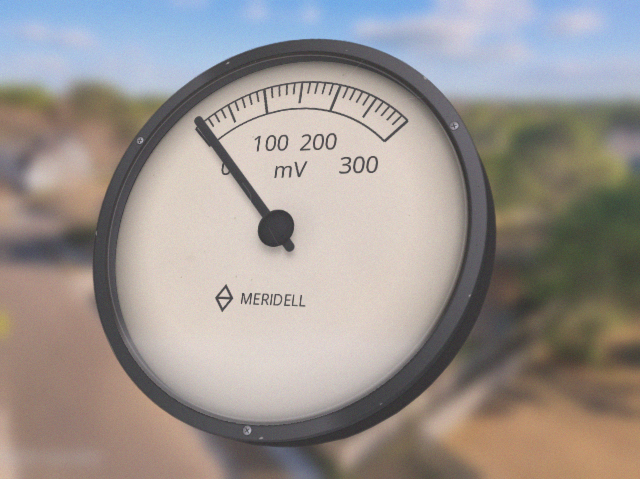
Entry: 10 mV
